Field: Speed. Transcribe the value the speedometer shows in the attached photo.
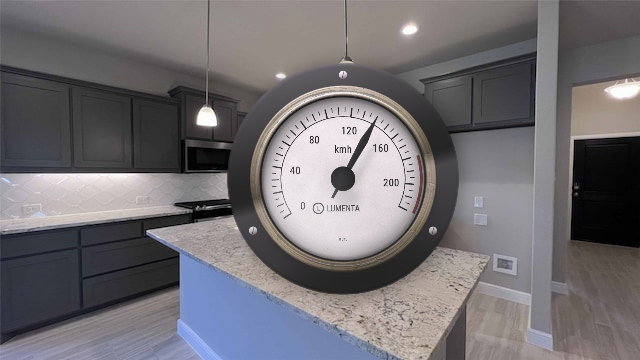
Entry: 140 km/h
